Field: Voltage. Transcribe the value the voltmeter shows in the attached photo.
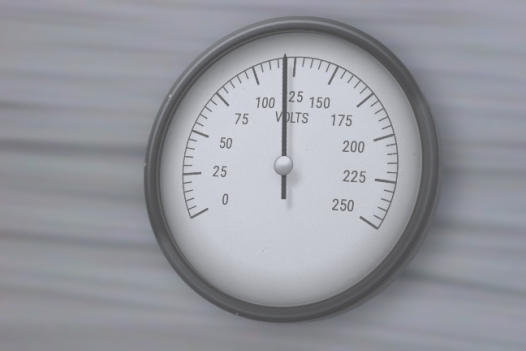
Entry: 120 V
